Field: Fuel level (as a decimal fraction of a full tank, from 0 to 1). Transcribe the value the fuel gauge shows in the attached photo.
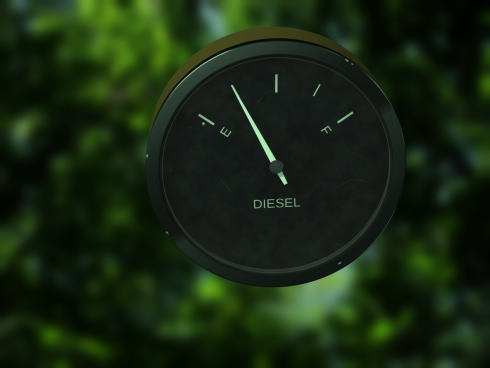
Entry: 0.25
